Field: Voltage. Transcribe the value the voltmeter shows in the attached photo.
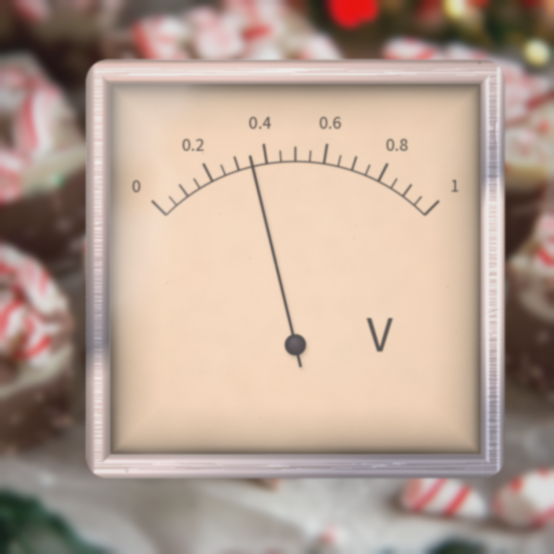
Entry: 0.35 V
